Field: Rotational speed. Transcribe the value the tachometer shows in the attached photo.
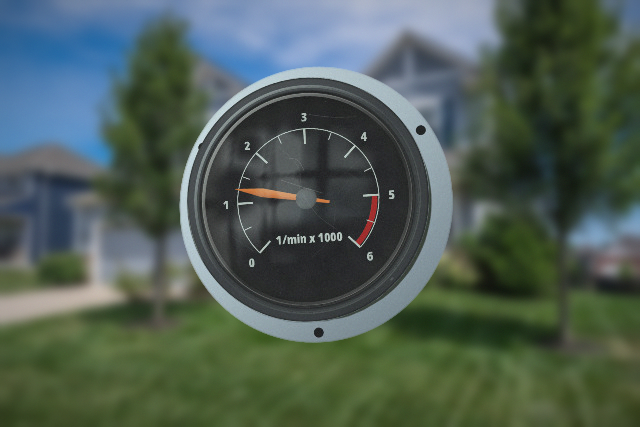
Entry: 1250 rpm
